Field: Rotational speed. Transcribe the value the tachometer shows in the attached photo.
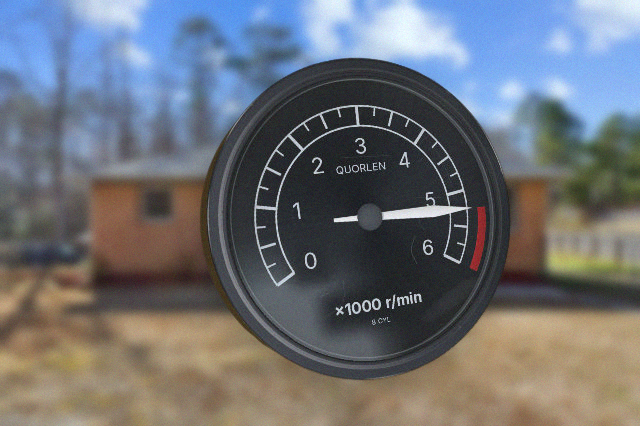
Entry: 5250 rpm
